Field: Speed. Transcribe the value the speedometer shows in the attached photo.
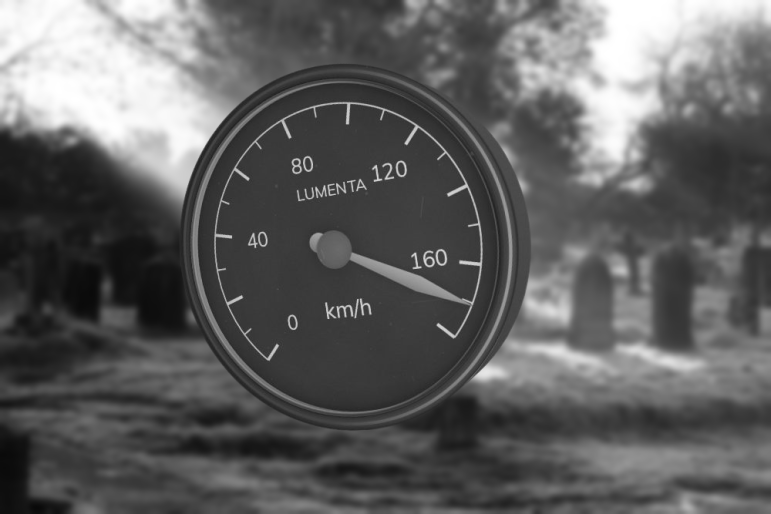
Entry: 170 km/h
